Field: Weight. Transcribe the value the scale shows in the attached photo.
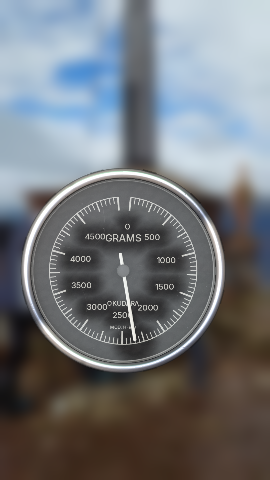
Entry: 2350 g
